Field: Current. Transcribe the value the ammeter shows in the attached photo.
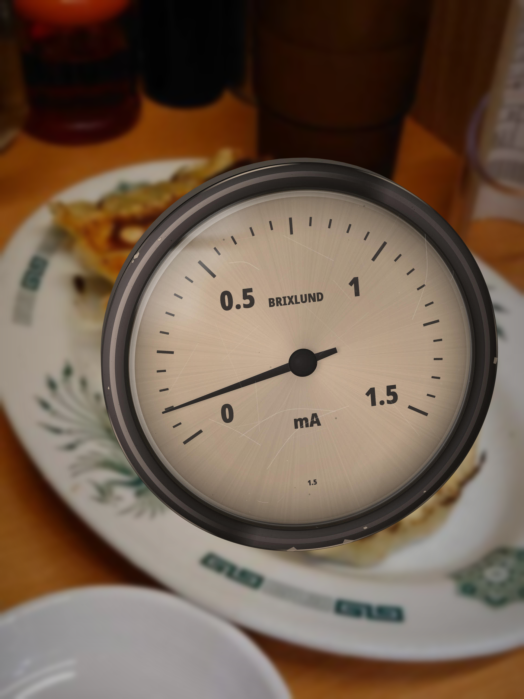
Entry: 0.1 mA
